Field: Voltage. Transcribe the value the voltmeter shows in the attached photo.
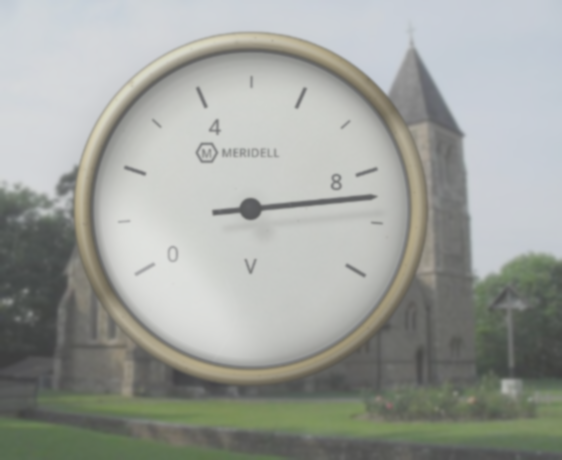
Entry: 8.5 V
